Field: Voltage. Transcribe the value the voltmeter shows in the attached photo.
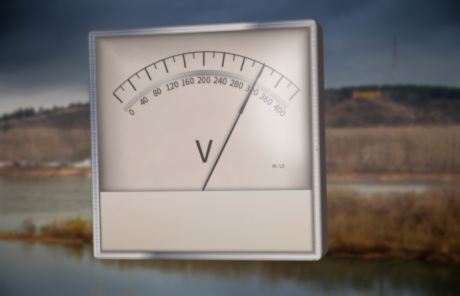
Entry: 320 V
